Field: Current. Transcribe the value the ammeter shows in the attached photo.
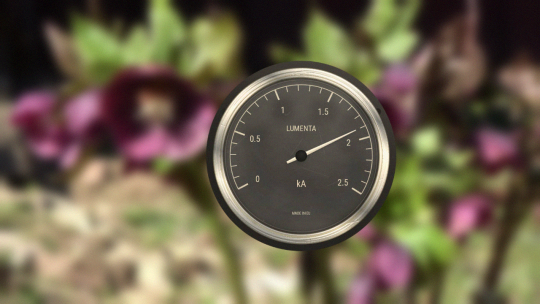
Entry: 1.9 kA
